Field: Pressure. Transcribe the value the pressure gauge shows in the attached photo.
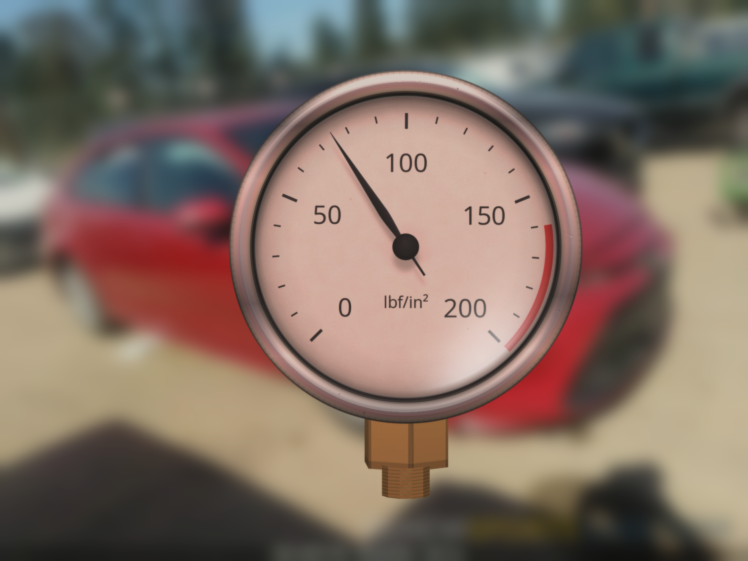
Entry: 75 psi
